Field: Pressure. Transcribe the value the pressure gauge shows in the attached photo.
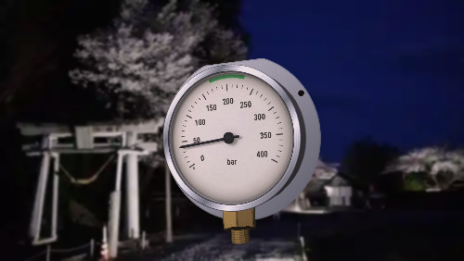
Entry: 40 bar
